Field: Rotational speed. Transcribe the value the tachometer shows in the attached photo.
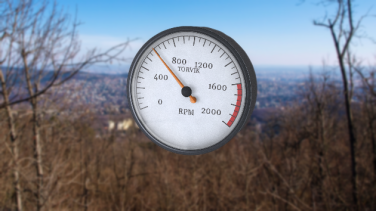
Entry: 600 rpm
